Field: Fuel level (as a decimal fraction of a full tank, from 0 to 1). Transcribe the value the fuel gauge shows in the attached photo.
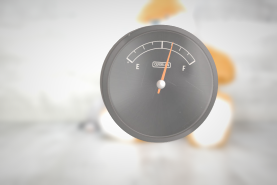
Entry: 0.625
